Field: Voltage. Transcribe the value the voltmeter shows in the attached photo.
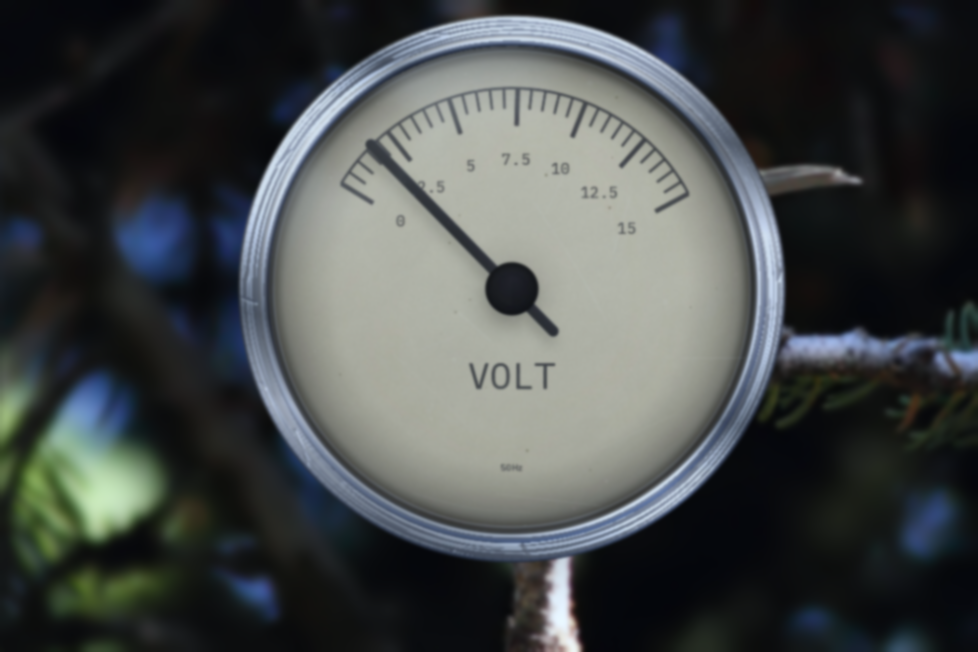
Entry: 1.75 V
